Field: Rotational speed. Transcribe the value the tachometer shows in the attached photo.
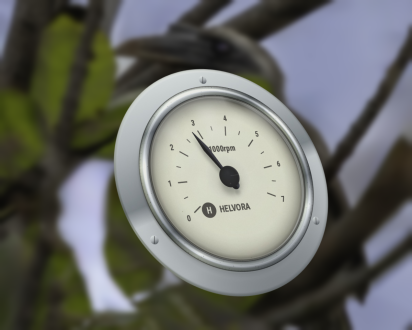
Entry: 2750 rpm
